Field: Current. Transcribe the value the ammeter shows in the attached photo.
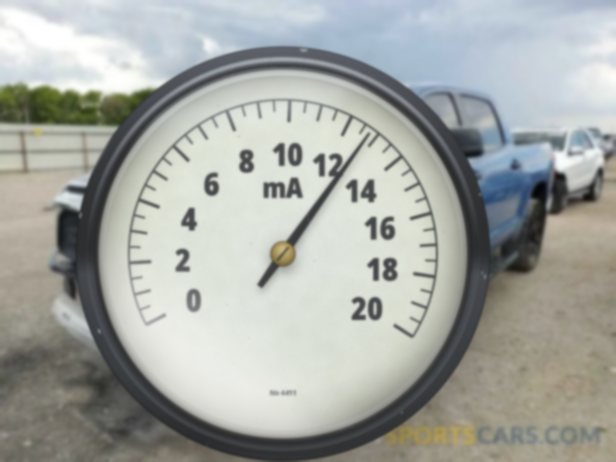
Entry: 12.75 mA
